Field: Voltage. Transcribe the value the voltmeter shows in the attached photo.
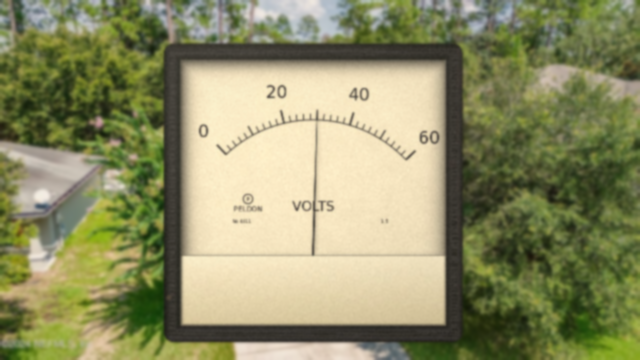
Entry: 30 V
